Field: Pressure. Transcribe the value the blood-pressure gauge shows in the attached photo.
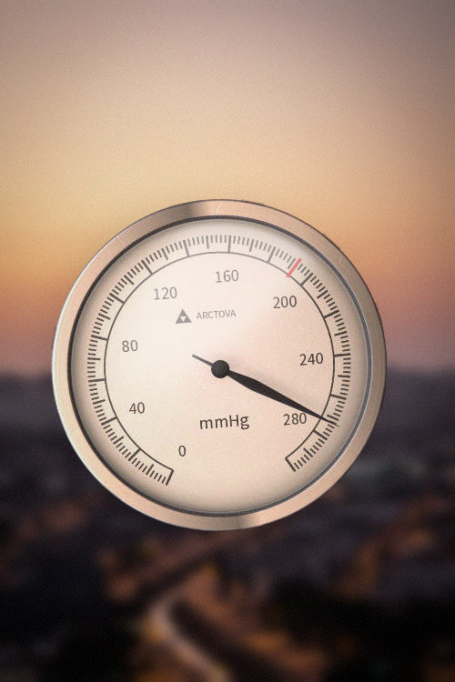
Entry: 272 mmHg
